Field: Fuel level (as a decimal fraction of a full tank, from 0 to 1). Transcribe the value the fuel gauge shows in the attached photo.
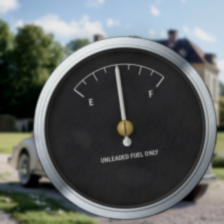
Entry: 0.5
